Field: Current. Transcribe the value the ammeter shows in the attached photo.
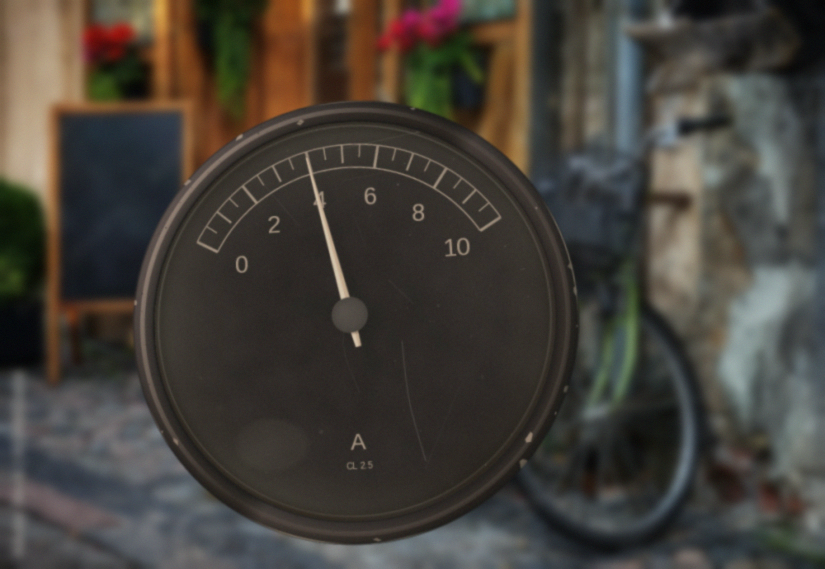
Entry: 4 A
